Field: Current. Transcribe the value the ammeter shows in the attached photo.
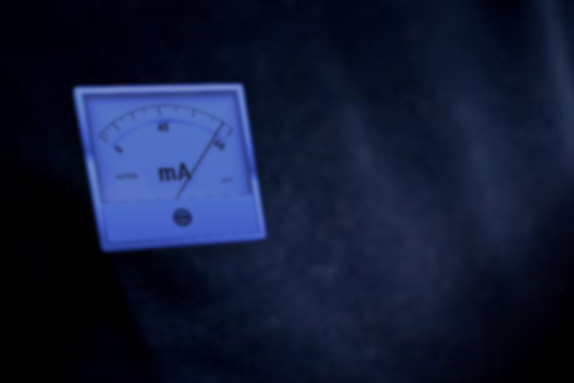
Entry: 57.5 mA
